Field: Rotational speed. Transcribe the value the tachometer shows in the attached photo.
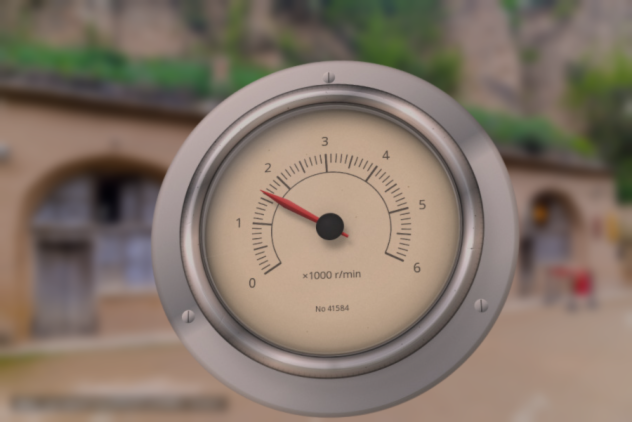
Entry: 1600 rpm
